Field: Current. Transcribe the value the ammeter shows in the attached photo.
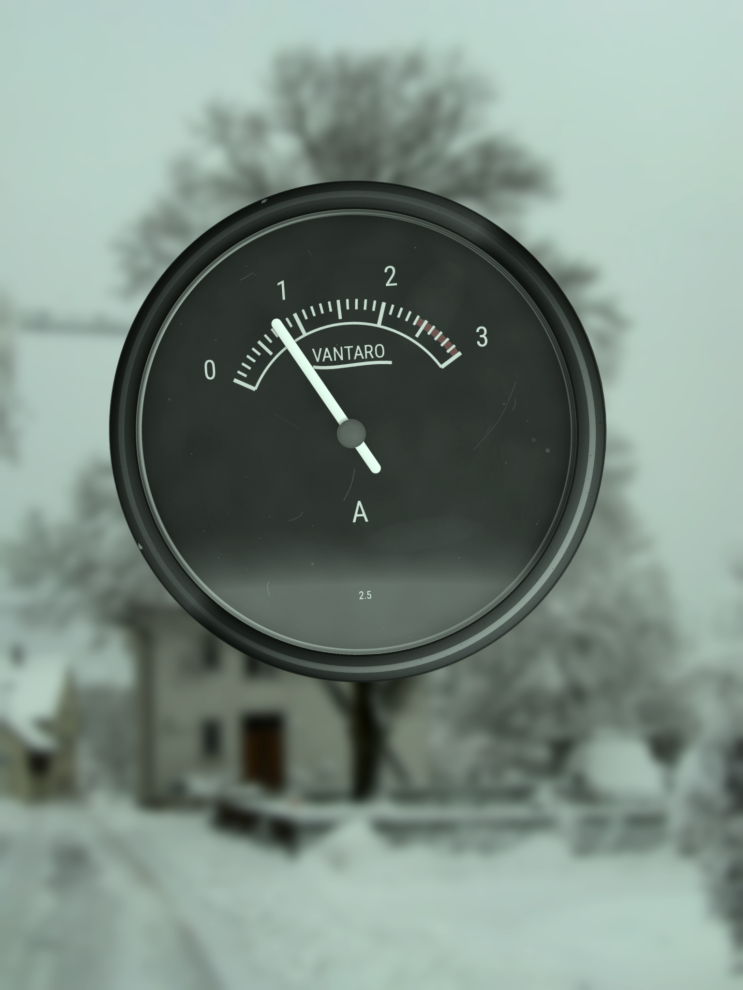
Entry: 0.8 A
